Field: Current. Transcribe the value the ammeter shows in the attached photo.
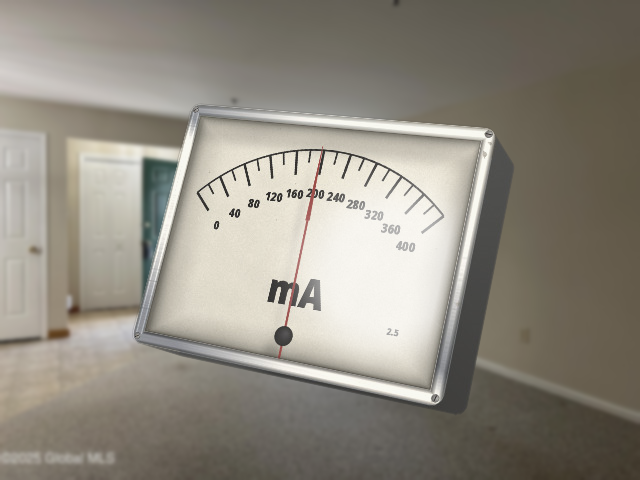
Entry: 200 mA
